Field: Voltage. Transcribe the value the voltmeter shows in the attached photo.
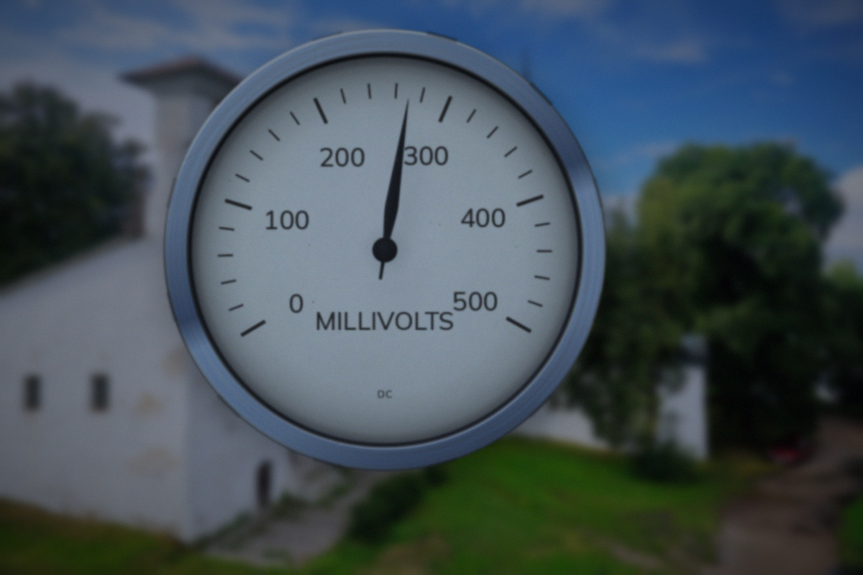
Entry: 270 mV
